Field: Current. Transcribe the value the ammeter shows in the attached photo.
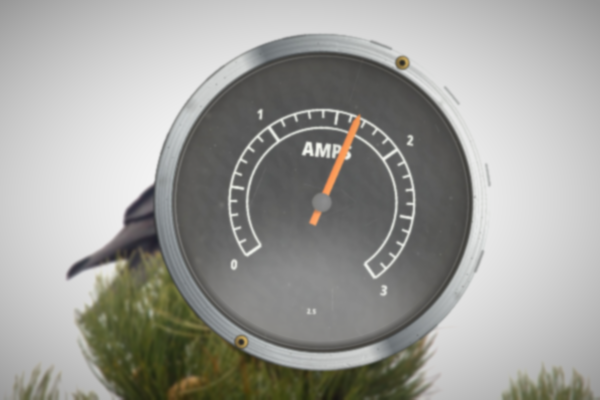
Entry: 1.65 A
